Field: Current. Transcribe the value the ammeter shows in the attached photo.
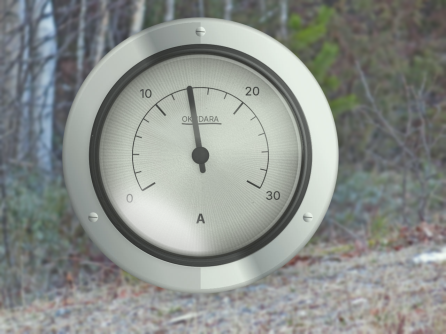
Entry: 14 A
